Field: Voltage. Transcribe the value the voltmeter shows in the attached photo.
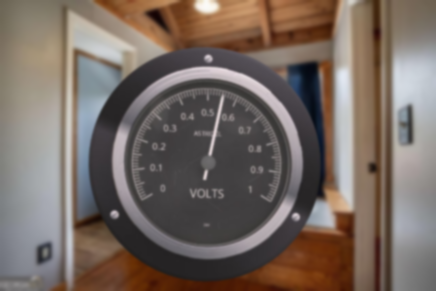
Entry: 0.55 V
